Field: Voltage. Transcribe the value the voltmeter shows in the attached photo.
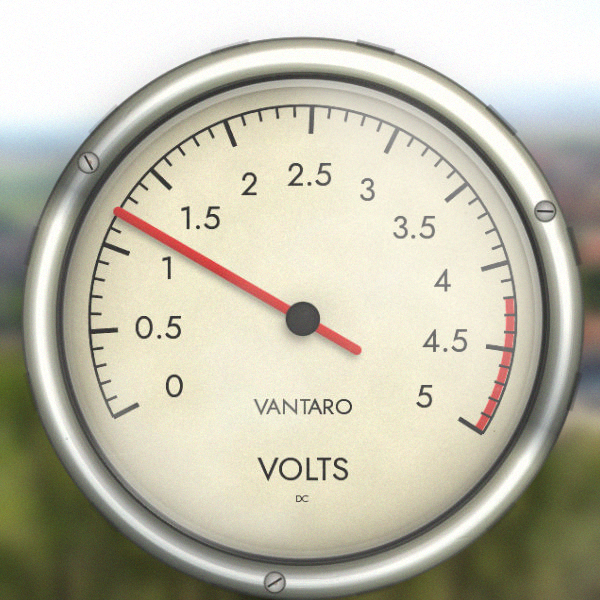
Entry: 1.2 V
